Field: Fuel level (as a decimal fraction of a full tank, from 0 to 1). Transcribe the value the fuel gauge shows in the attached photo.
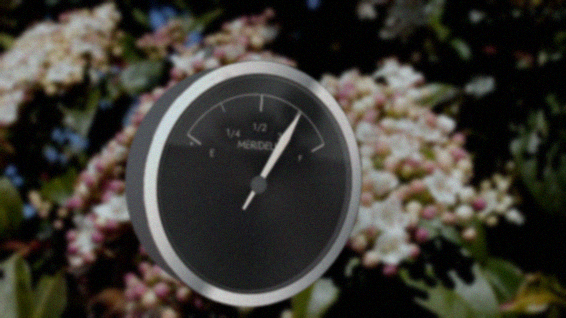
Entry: 0.75
